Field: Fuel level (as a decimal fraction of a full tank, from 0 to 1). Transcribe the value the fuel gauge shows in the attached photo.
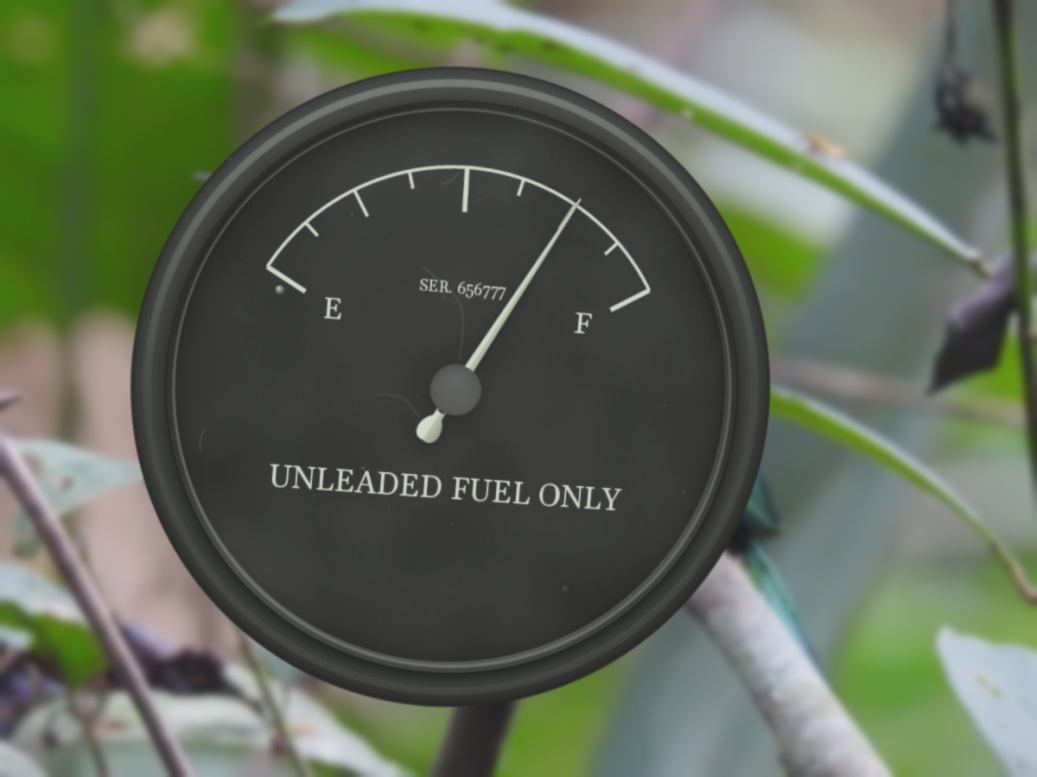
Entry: 0.75
